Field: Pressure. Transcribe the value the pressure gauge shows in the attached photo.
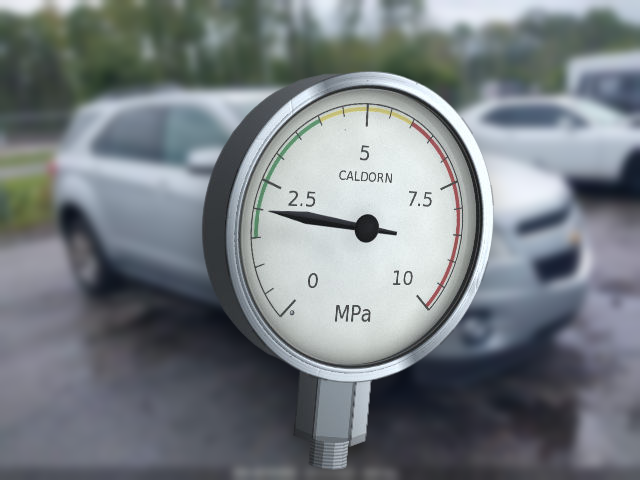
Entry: 2 MPa
